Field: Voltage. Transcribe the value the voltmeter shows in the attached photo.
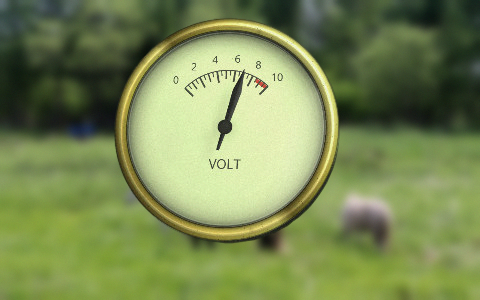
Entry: 7 V
